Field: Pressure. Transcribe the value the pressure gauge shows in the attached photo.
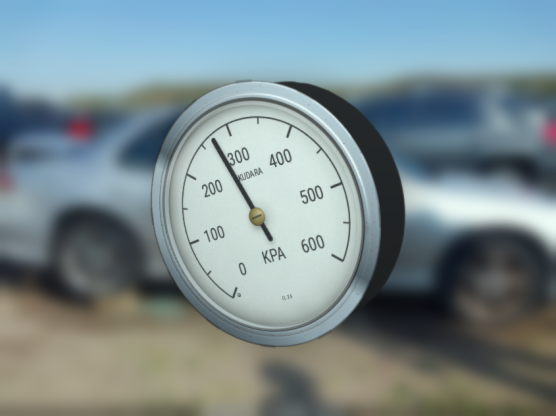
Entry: 275 kPa
